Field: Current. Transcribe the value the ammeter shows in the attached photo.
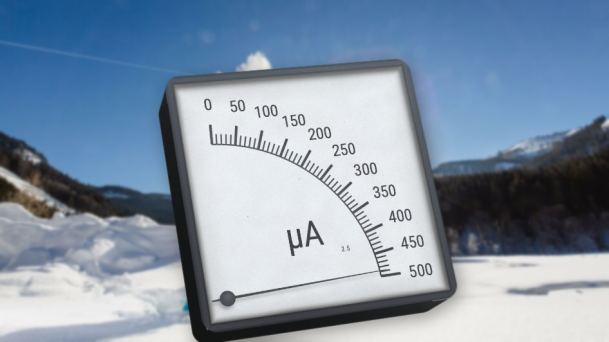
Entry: 490 µA
